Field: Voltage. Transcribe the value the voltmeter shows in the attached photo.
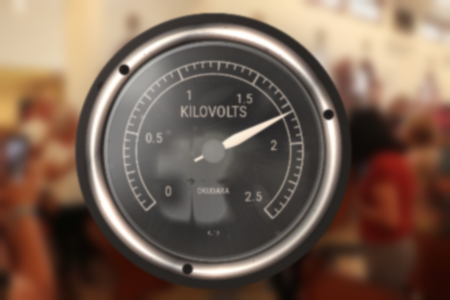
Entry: 1.8 kV
